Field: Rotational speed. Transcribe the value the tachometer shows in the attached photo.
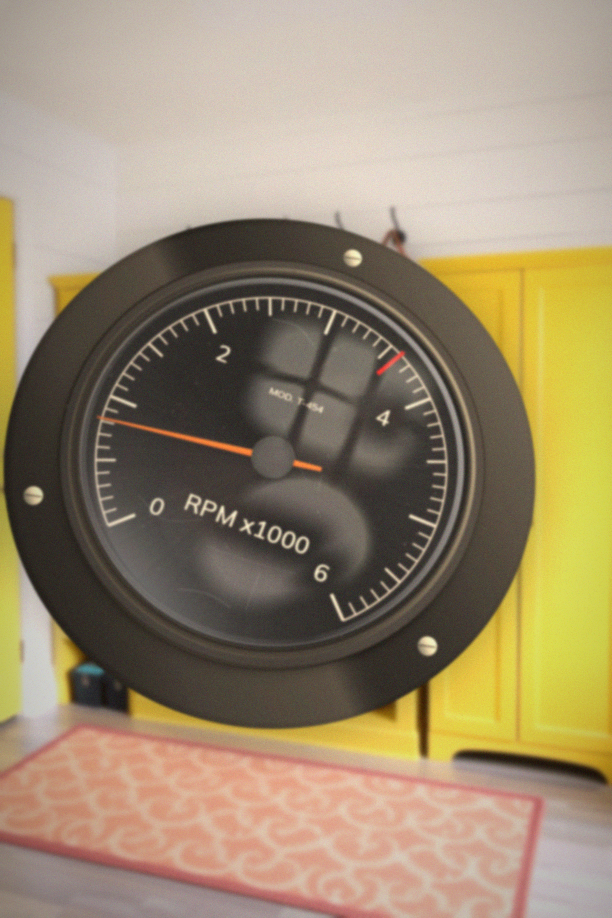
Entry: 800 rpm
